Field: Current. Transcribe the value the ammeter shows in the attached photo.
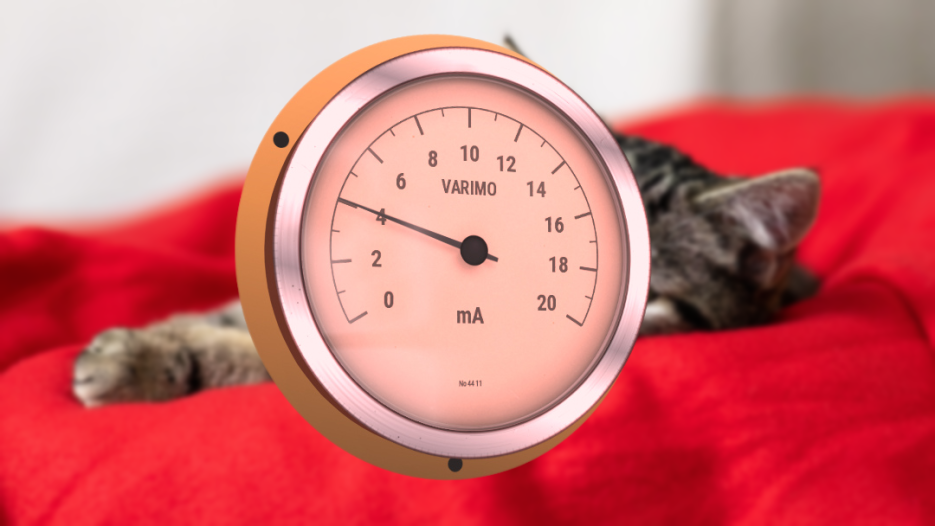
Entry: 4 mA
